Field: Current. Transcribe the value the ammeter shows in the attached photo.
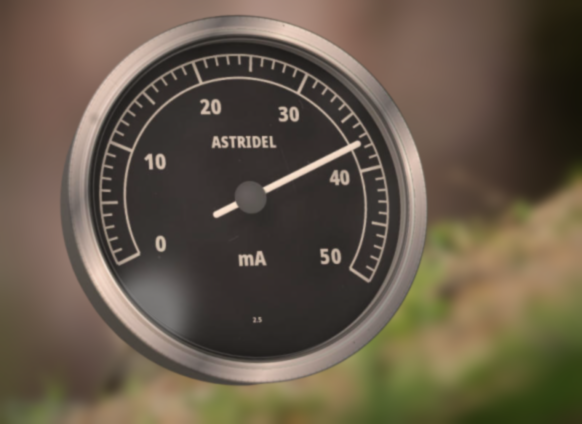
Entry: 37.5 mA
